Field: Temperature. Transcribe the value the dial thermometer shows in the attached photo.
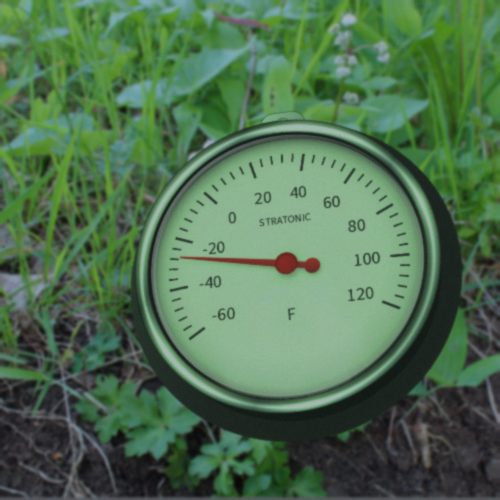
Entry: -28 °F
